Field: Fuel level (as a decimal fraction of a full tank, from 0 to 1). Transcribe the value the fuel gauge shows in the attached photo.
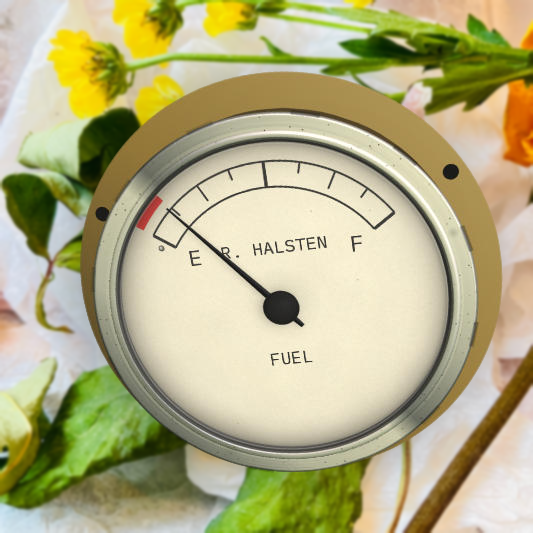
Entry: 0.125
